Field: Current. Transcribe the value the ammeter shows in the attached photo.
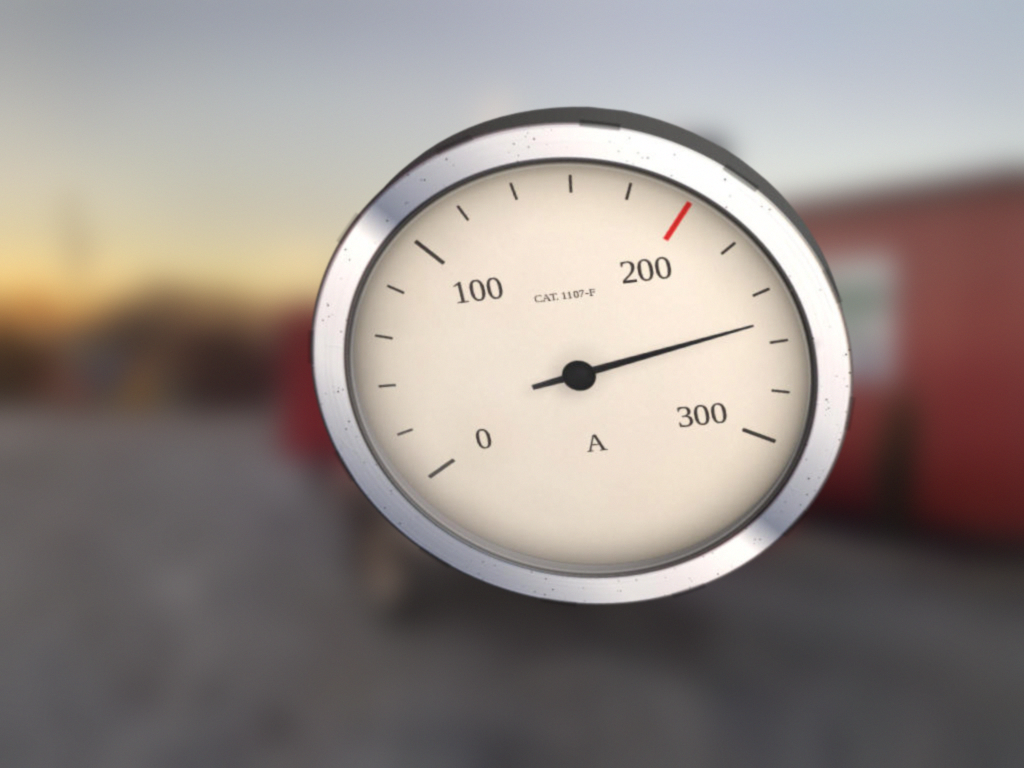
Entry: 250 A
